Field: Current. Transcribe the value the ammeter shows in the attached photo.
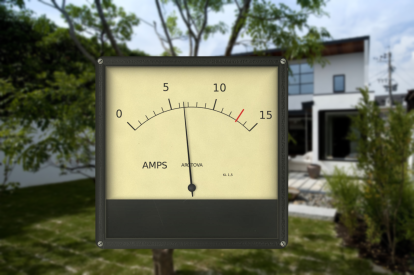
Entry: 6.5 A
